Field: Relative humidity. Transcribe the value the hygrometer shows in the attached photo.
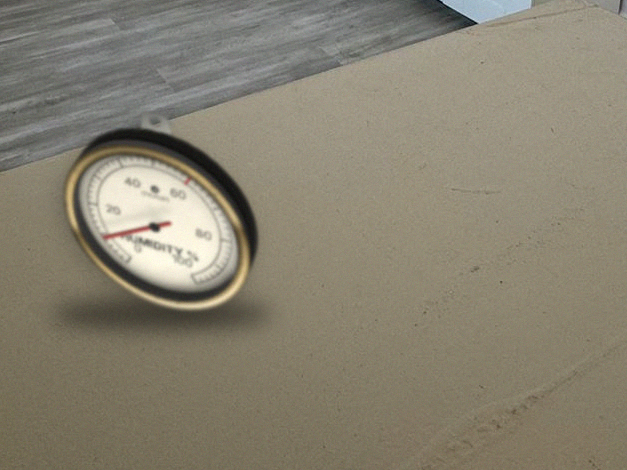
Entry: 10 %
